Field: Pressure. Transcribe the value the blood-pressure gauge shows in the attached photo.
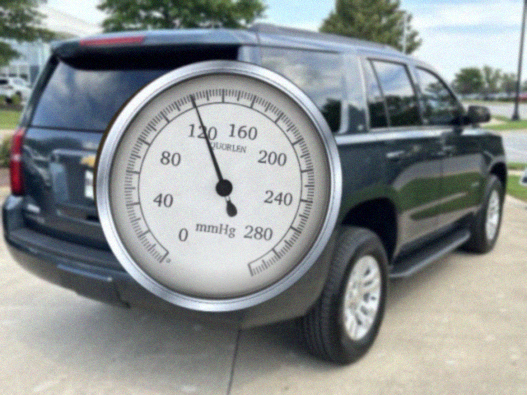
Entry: 120 mmHg
